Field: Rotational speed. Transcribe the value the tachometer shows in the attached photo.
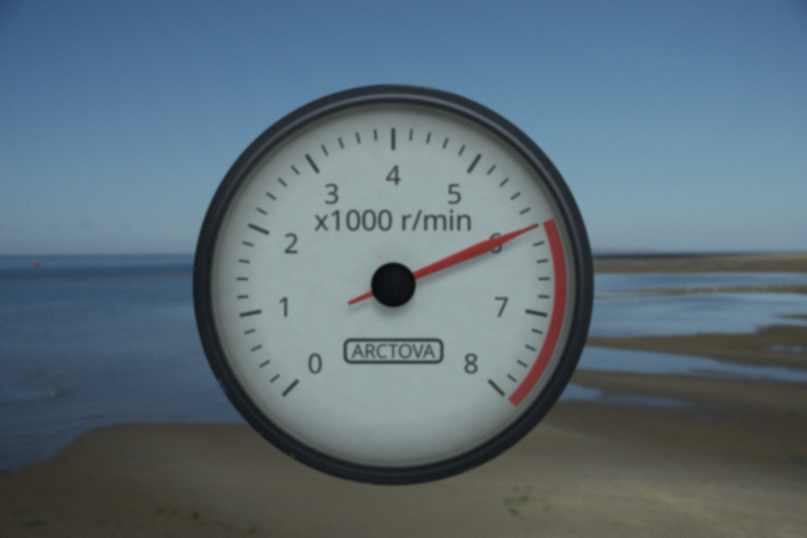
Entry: 6000 rpm
